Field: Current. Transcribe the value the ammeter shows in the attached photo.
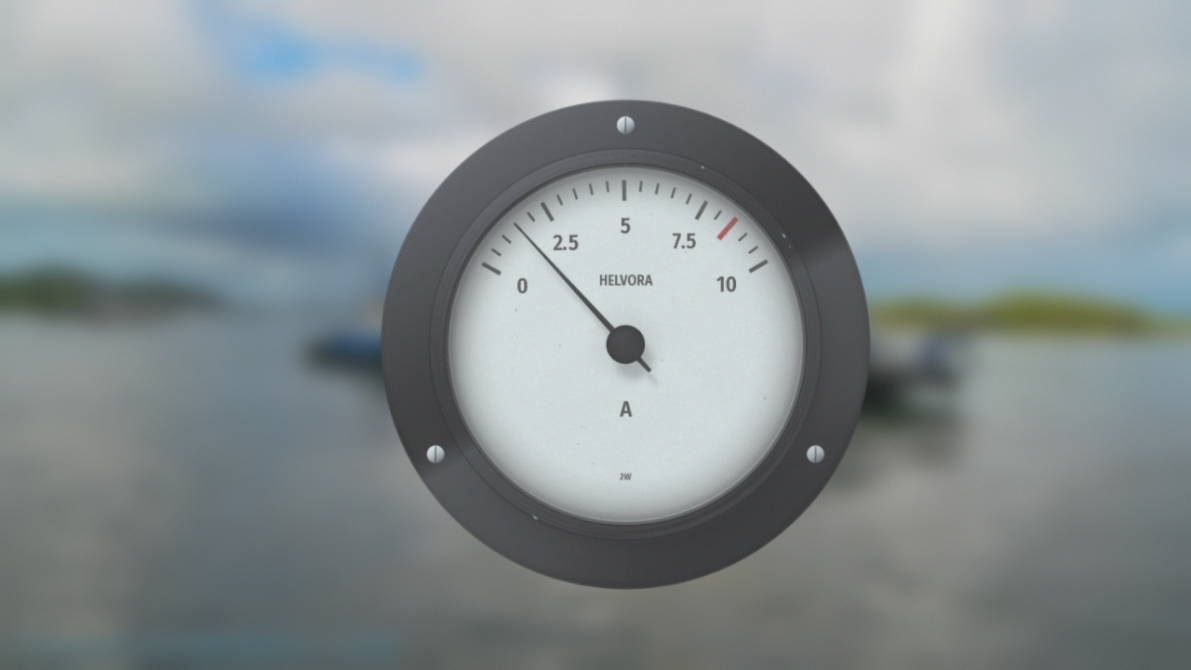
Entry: 1.5 A
